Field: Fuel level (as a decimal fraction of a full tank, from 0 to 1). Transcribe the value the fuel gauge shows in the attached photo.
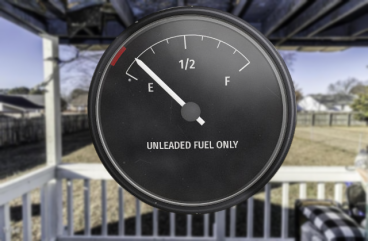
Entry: 0.125
